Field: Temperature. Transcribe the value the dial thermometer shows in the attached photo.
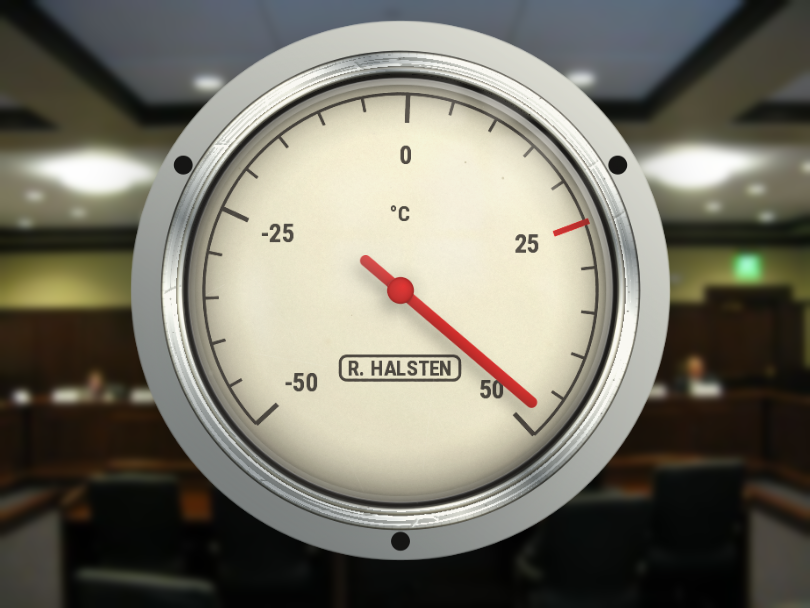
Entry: 47.5 °C
